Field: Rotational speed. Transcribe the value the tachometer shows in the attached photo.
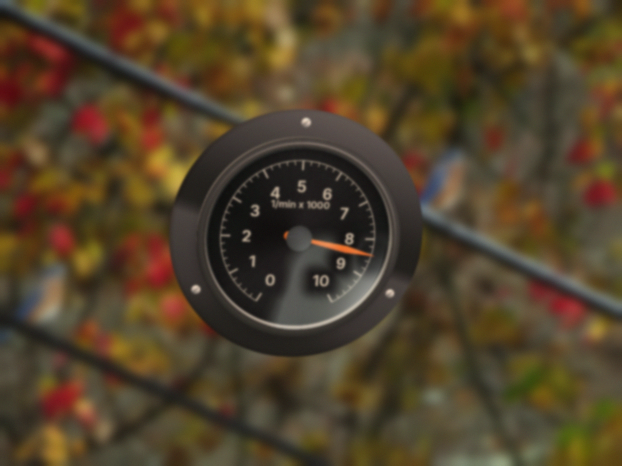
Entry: 8400 rpm
